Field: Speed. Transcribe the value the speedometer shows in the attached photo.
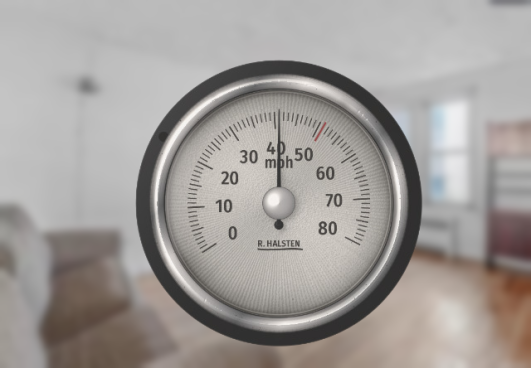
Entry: 41 mph
